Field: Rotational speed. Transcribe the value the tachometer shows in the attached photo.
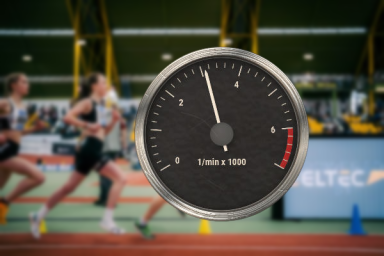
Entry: 3100 rpm
